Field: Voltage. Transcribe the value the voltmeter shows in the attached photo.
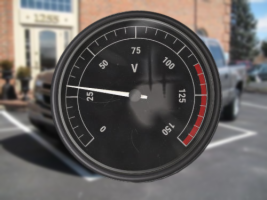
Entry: 30 V
